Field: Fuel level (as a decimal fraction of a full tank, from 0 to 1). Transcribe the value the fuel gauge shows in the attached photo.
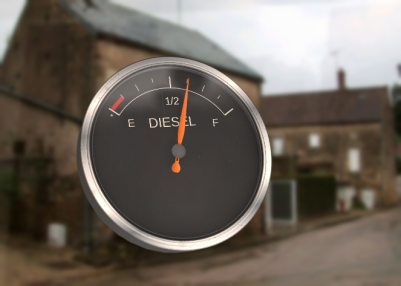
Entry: 0.625
